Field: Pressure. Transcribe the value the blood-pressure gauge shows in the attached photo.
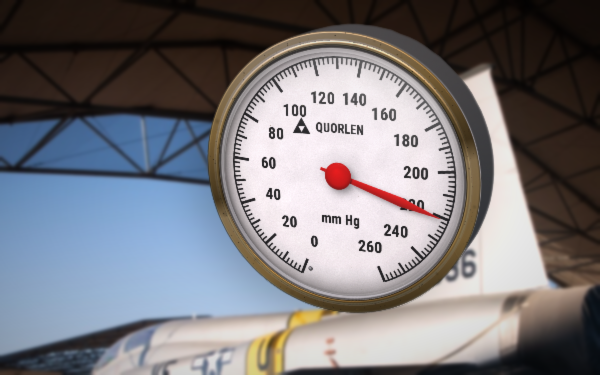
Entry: 220 mmHg
